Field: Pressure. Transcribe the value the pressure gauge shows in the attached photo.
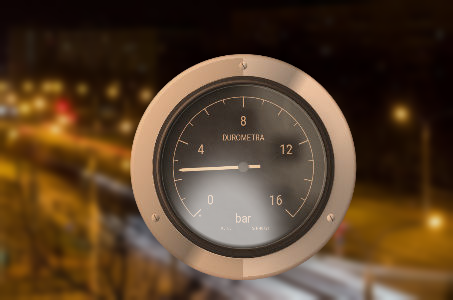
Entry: 2.5 bar
